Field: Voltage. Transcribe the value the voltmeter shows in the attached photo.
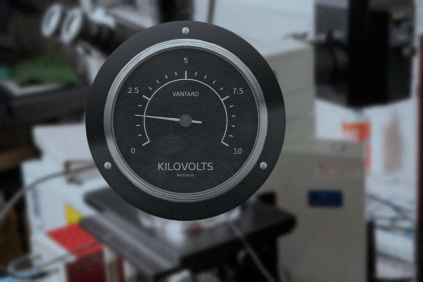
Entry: 1.5 kV
